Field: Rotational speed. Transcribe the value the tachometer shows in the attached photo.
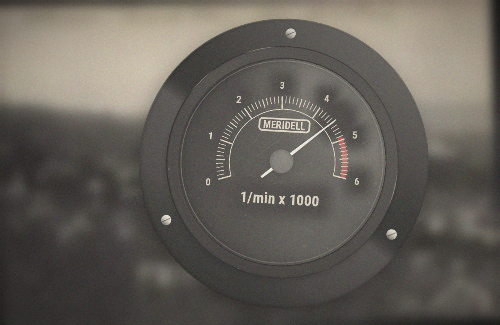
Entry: 4500 rpm
